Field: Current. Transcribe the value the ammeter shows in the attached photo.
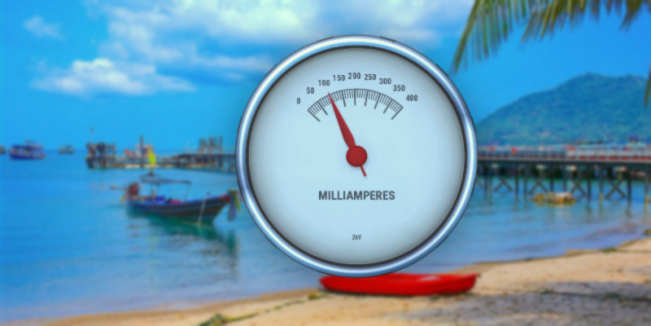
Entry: 100 mA
